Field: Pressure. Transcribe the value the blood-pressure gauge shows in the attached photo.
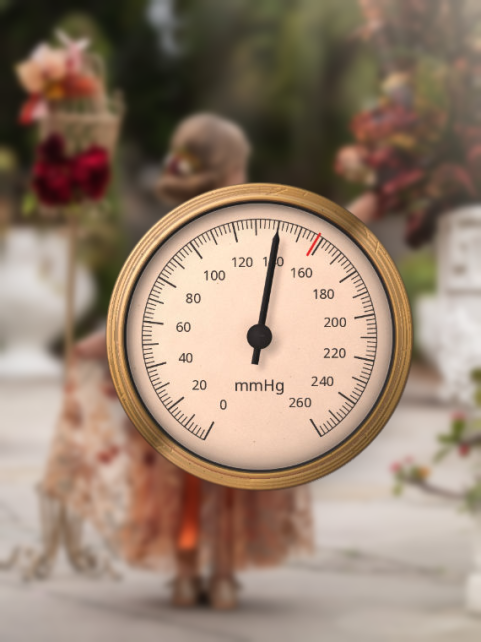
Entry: 140 mmHg
